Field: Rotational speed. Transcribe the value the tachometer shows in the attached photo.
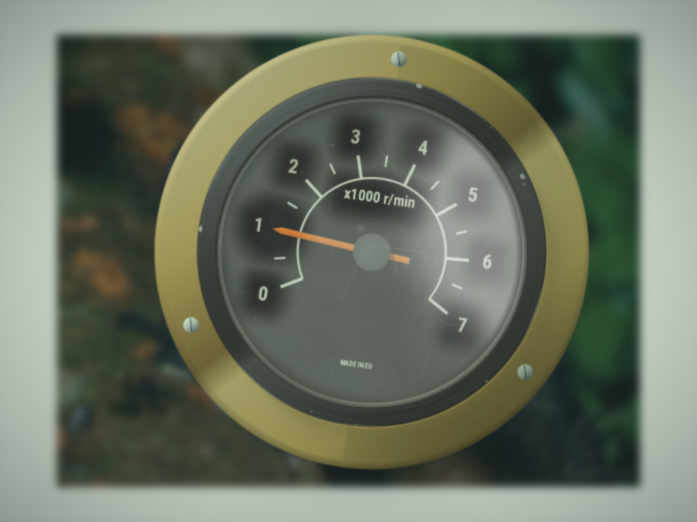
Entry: 1000 rpm
